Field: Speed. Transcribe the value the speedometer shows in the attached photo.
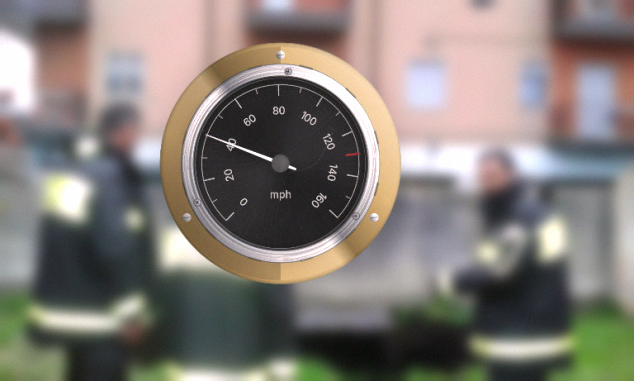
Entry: 40 mph
